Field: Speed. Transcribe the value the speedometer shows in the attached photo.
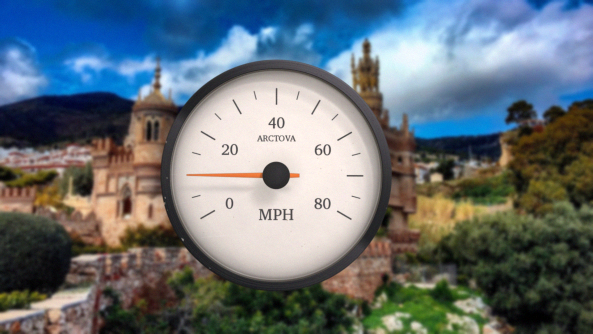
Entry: 10 mph
